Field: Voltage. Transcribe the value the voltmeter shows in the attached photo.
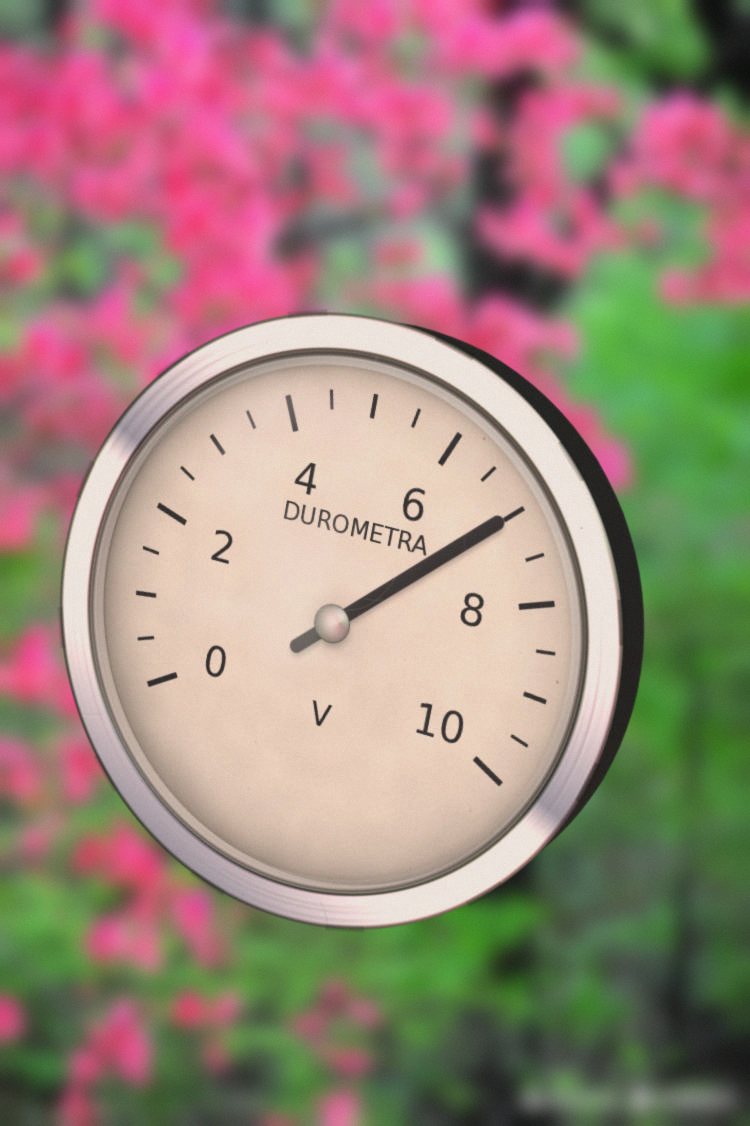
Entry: 7 V
